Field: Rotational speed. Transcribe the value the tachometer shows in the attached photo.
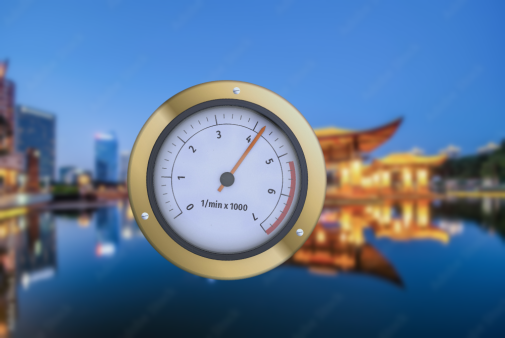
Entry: 4200 rpm
